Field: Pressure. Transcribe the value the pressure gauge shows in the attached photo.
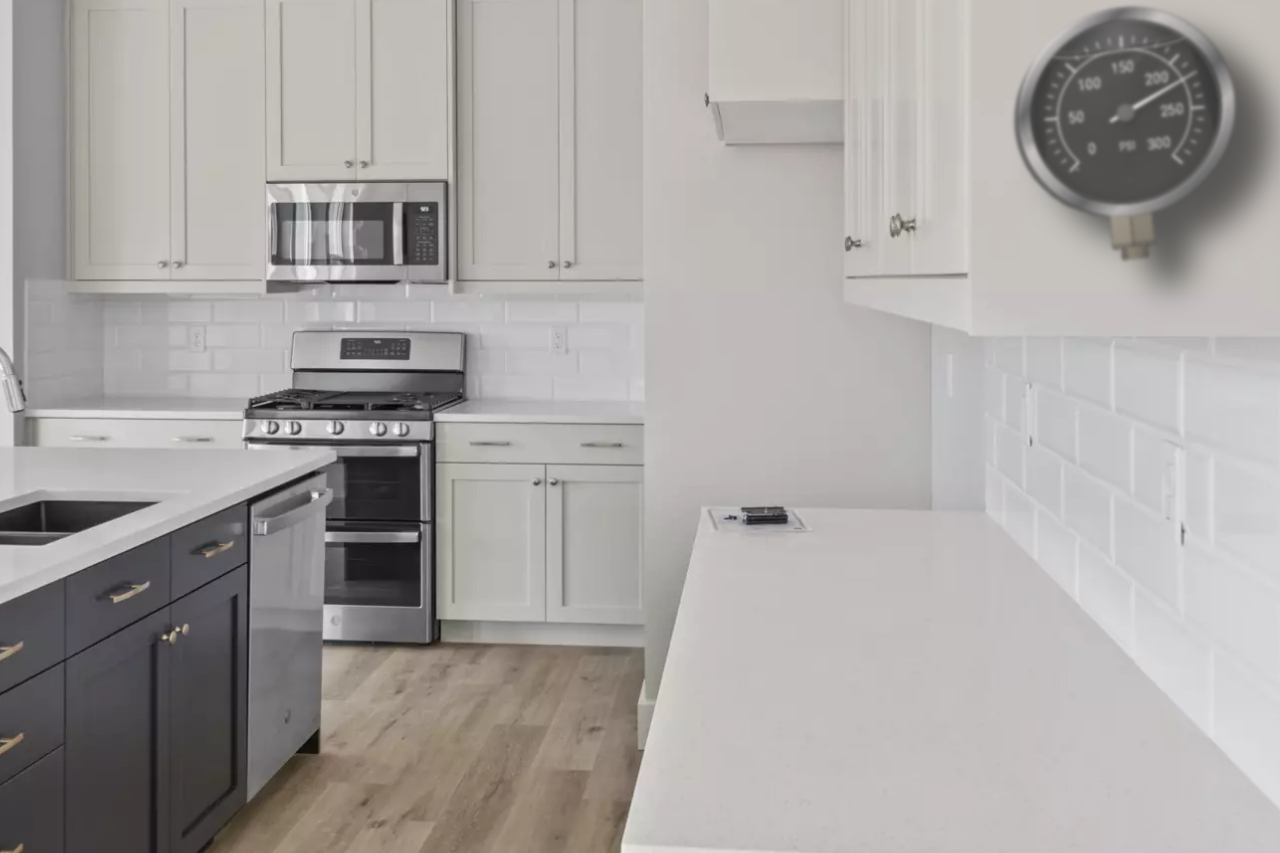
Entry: 220 psi
